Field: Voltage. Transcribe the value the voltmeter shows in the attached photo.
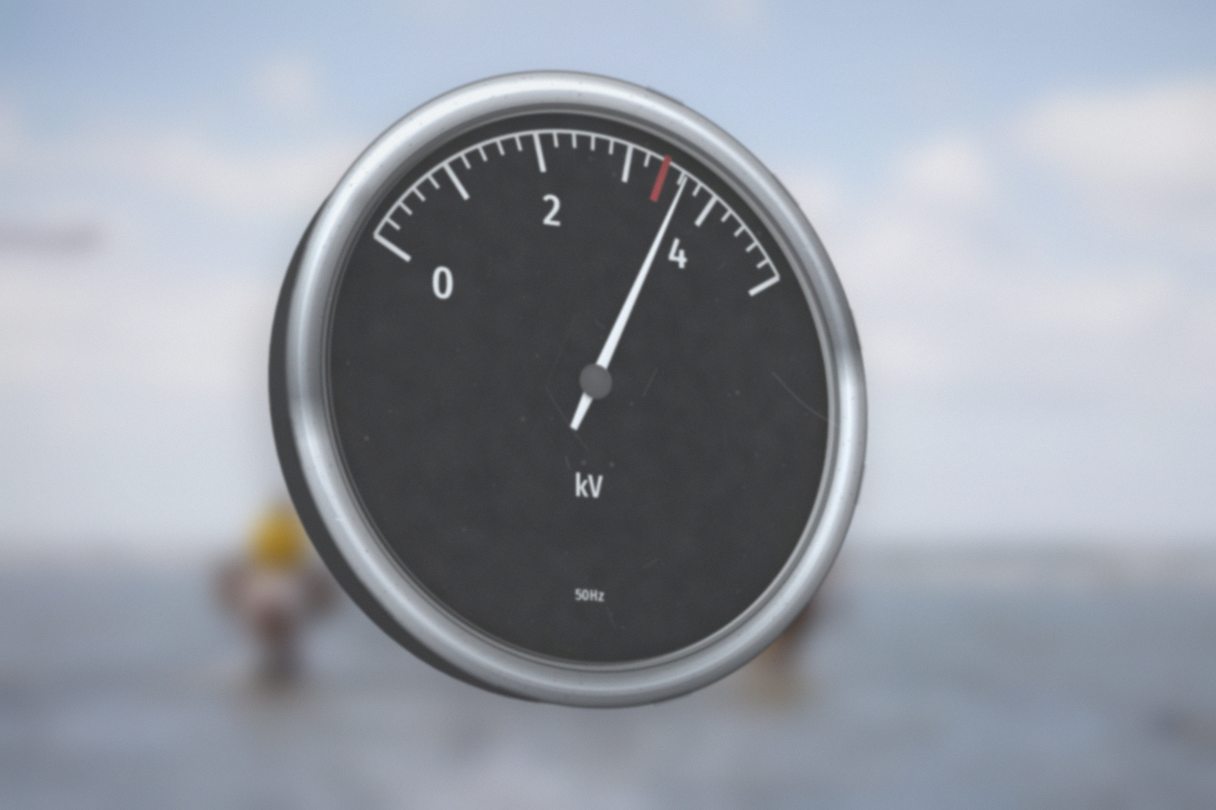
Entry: 3.6 kV
